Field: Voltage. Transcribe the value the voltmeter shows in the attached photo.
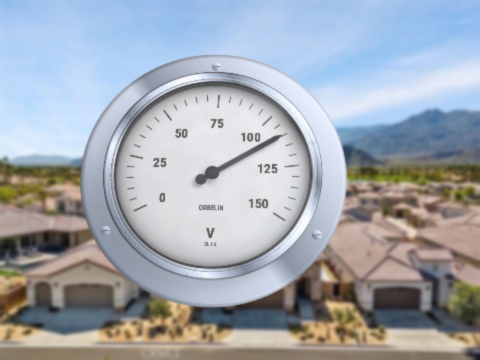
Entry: 110 V
